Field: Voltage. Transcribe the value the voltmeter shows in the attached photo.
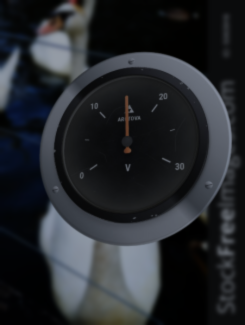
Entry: 15 V
